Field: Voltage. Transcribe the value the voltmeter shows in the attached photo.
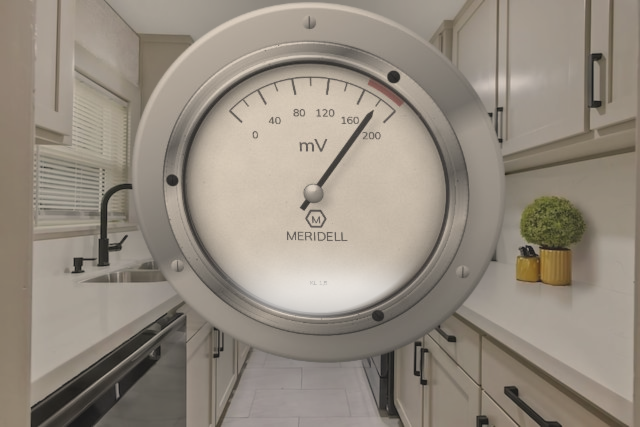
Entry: 180 mV
